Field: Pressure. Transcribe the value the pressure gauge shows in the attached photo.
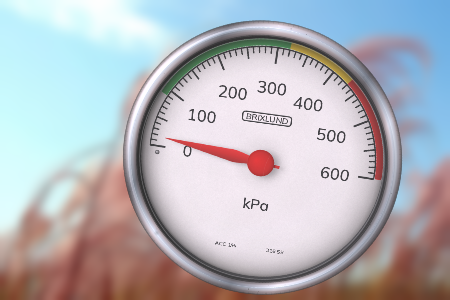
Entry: 20 kPa
